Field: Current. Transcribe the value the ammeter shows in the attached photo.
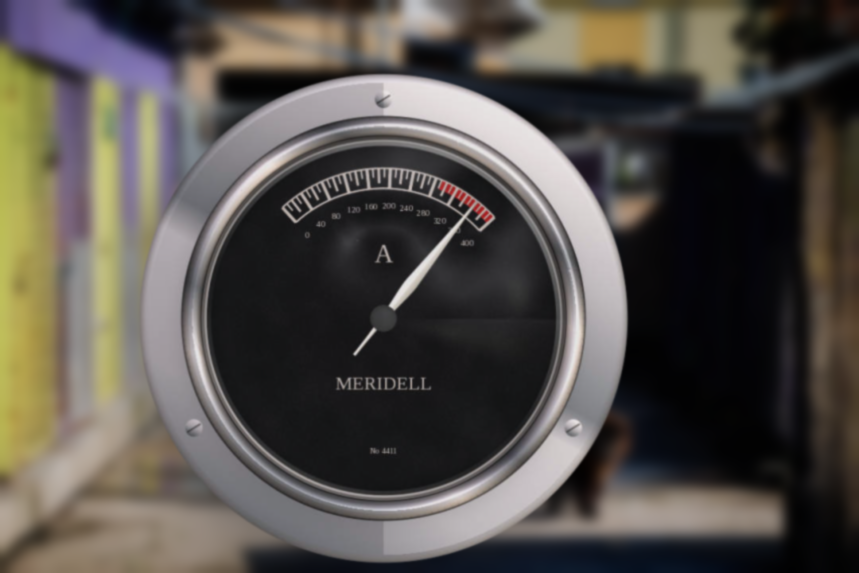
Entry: 360 A
